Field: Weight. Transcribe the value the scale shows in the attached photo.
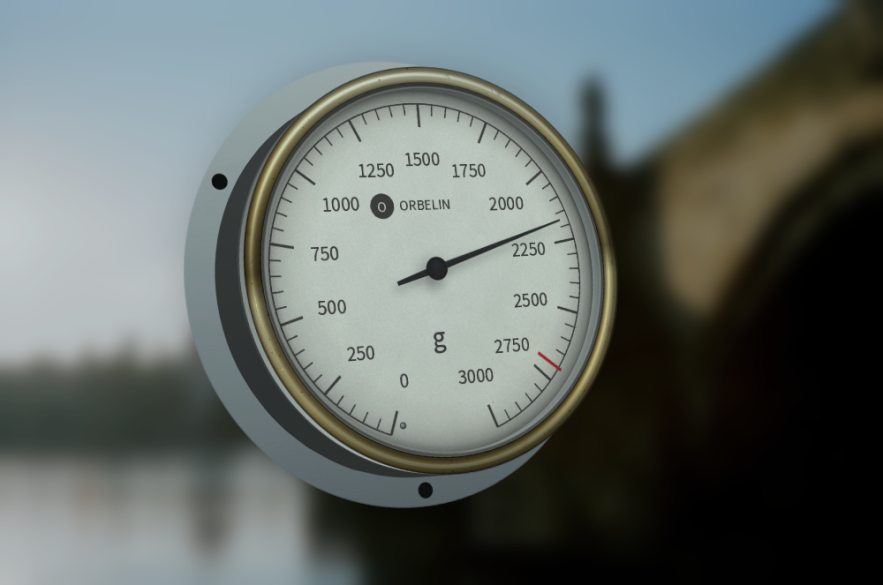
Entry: 2175 g
